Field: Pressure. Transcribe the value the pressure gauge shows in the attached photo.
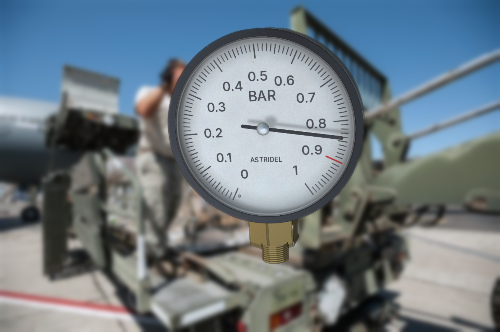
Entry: 0.84 bar
